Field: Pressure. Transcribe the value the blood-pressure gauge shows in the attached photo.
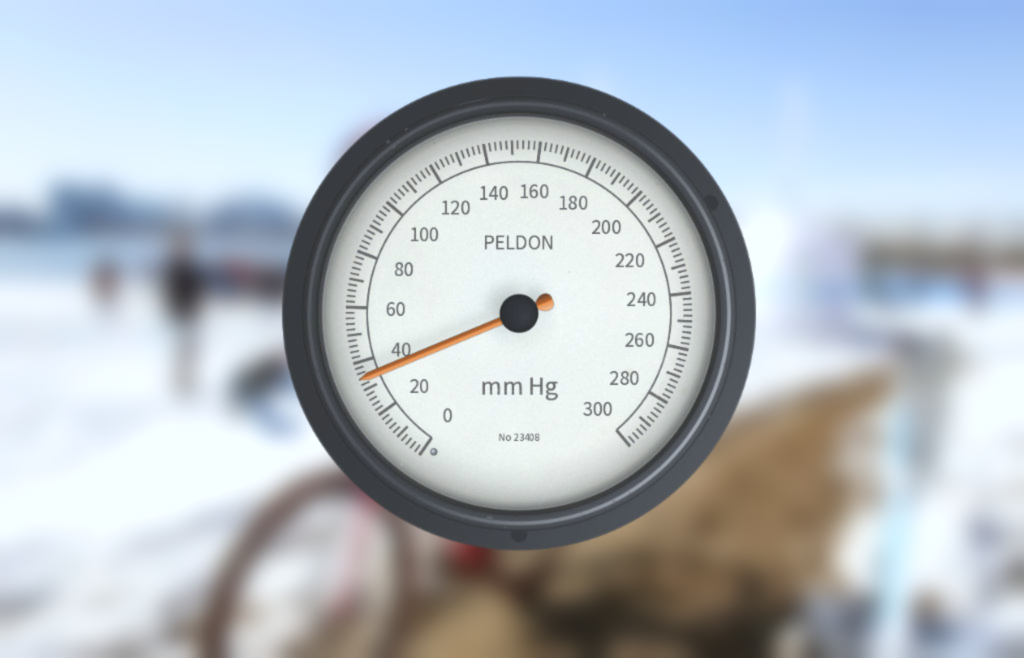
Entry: 34 mmHg
